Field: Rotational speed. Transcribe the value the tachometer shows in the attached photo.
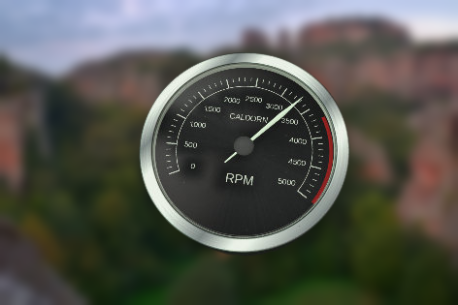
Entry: 3300 rpm
